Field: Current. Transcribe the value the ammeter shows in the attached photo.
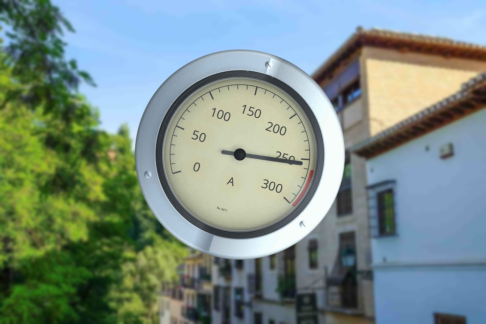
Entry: 255 A
